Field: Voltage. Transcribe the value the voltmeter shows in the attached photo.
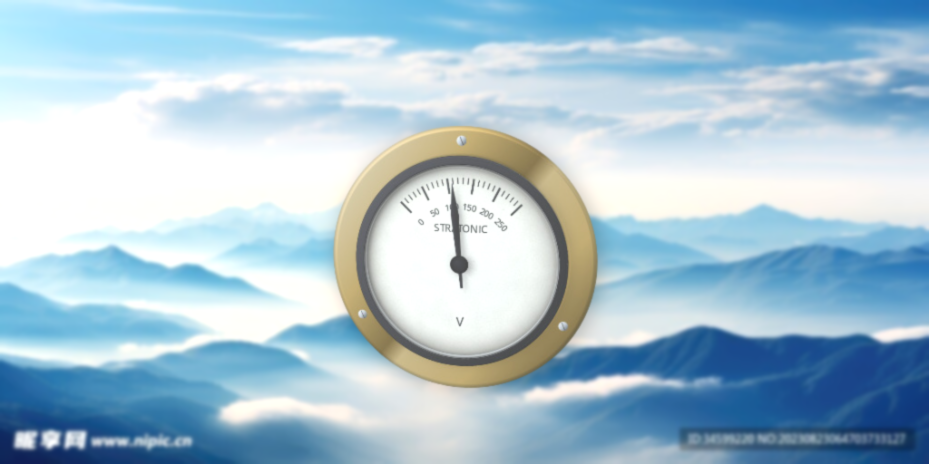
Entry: 110 V
